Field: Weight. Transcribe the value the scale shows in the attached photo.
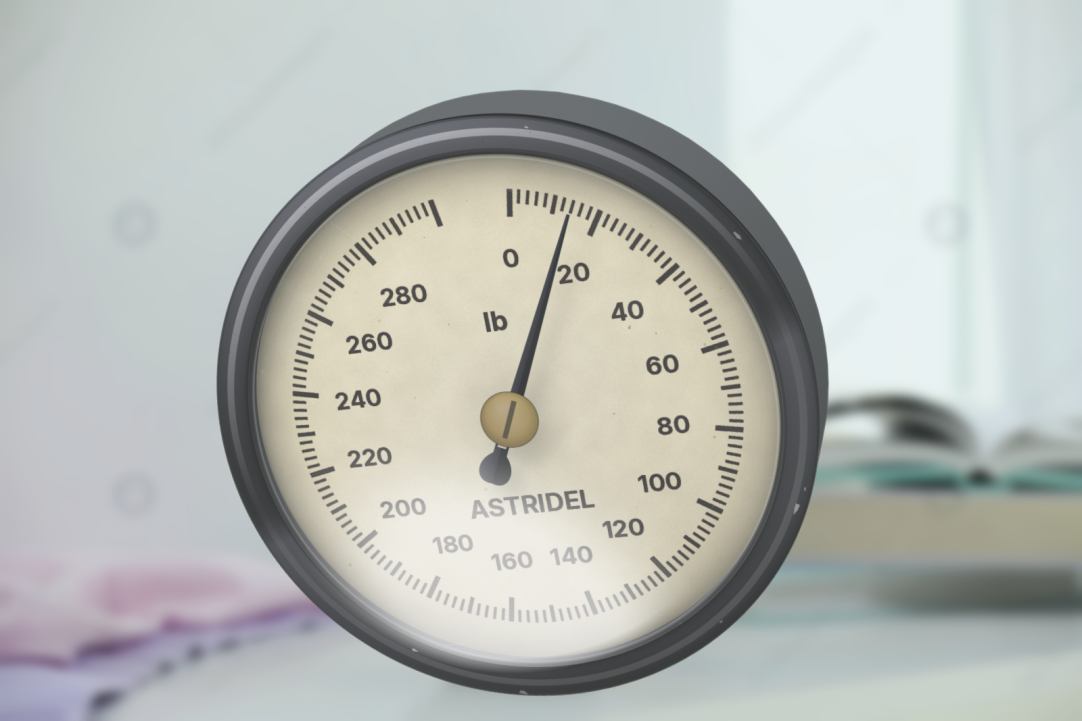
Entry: 14 lb
